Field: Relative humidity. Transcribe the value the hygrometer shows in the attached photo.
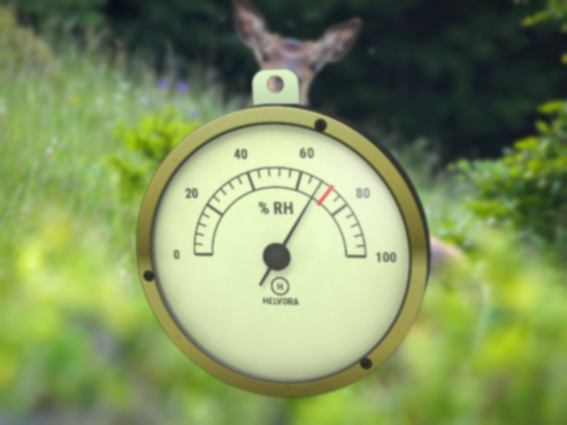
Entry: 68 %
